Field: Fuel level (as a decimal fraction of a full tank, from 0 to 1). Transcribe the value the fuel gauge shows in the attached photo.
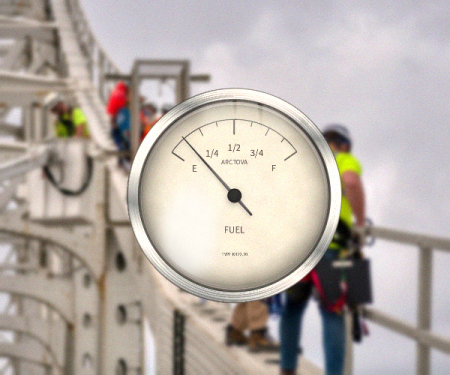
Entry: 0.125
